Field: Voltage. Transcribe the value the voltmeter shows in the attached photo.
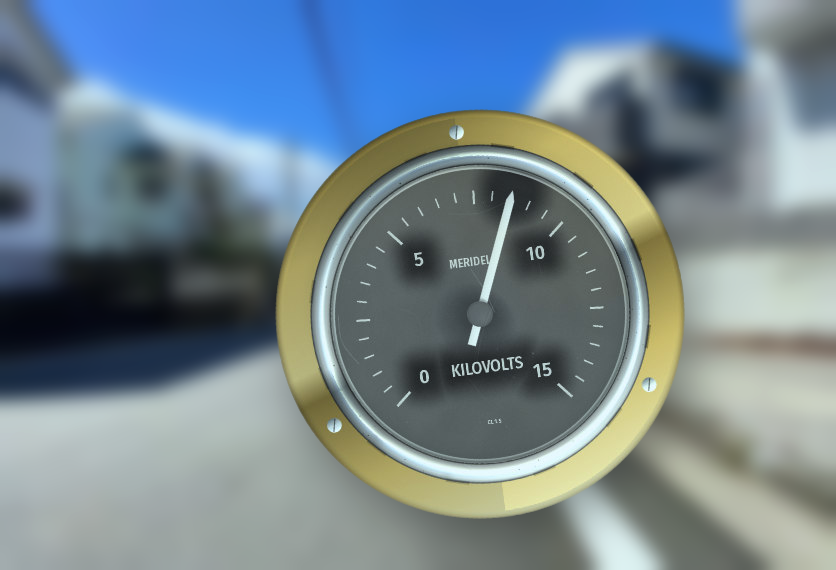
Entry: 8.5 kV
